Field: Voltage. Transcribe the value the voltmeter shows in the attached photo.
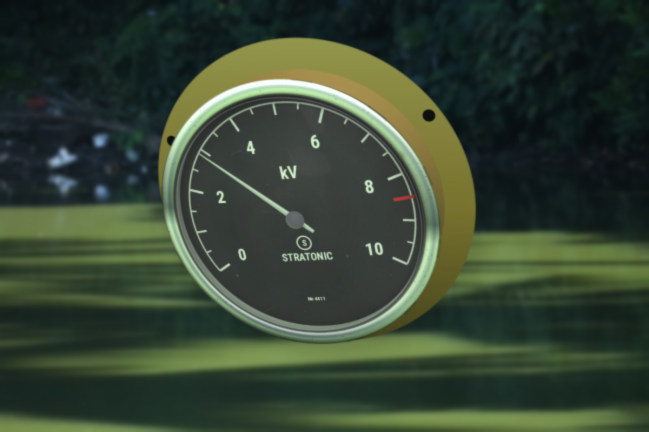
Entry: 3 kV
